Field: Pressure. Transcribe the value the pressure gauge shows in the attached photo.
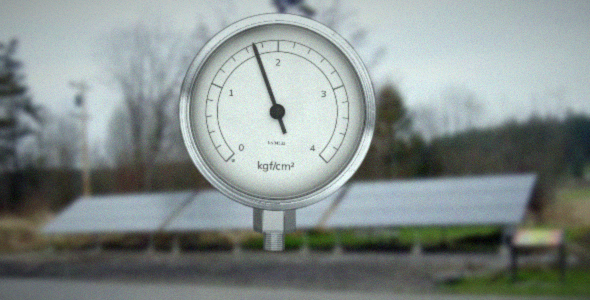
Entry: 1.7 kg/cm²
